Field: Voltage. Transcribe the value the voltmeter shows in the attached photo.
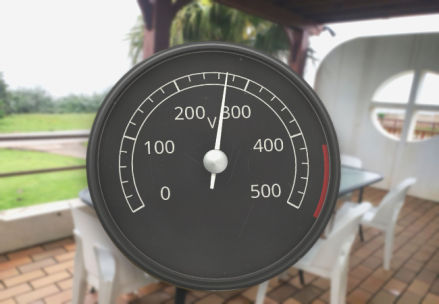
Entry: 270 V
